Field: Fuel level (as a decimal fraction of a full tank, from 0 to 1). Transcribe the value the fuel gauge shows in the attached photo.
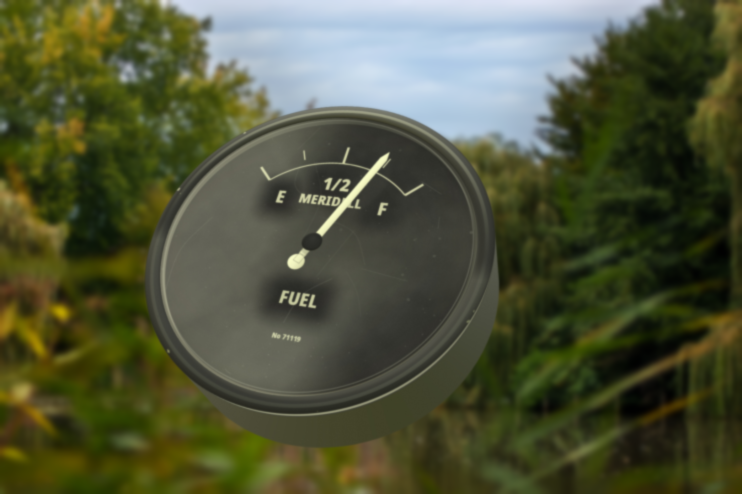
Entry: 0.75
